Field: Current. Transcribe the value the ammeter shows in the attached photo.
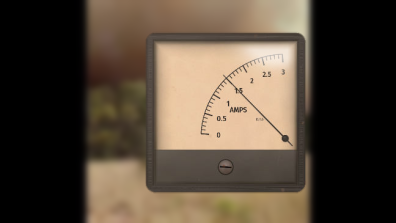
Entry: 1.5 A
